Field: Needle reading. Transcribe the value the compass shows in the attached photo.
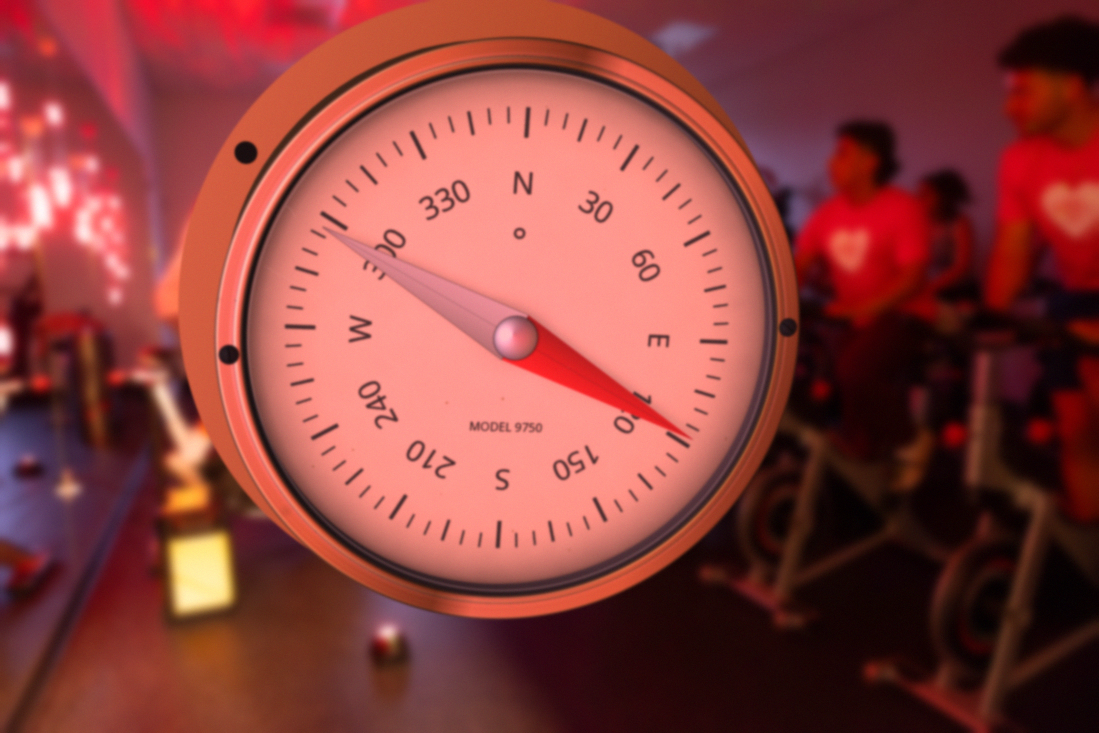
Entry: 117.5 °
